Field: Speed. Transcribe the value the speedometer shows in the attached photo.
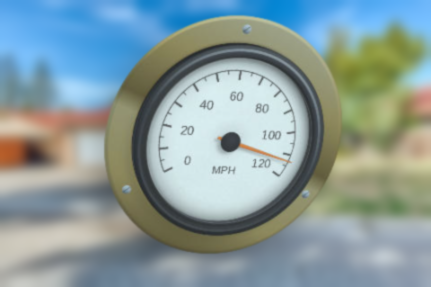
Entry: 112.5 mph
